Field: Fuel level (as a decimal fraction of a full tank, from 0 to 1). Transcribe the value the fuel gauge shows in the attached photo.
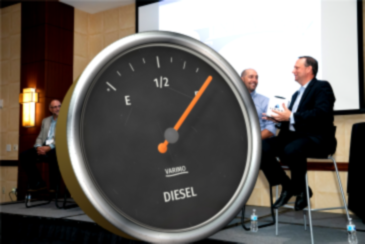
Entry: 1
